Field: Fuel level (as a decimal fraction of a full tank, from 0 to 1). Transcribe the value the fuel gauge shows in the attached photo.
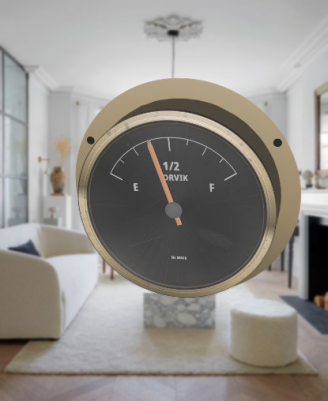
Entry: 0.375
